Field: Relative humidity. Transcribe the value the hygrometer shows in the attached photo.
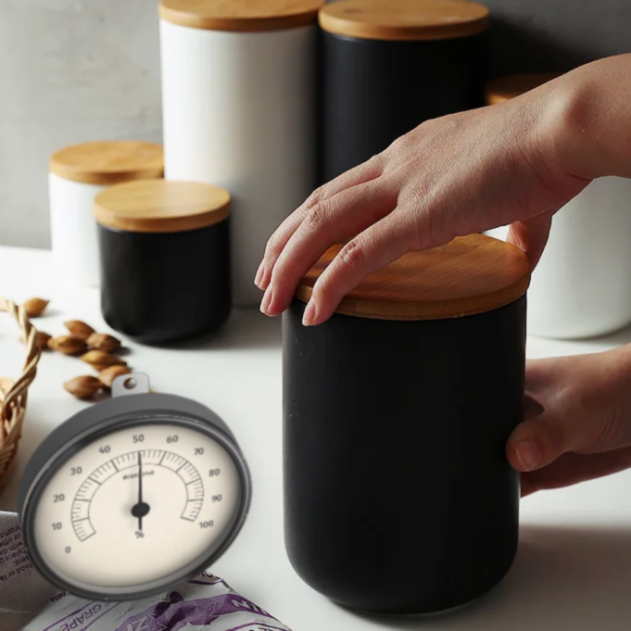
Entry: 50 %
